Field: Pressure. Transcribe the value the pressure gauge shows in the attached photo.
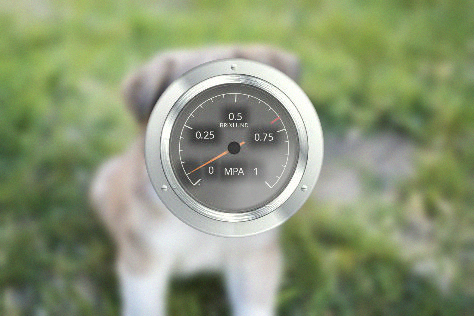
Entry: 0.05 MPa
